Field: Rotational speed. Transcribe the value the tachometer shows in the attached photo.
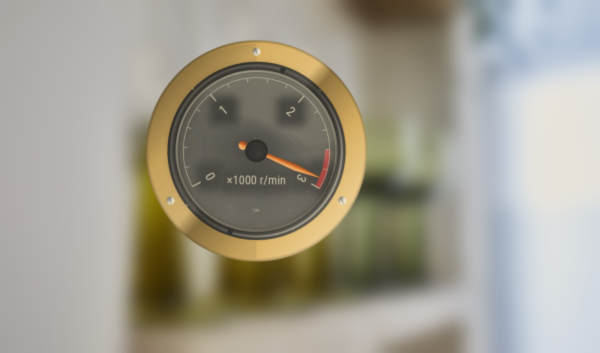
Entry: 2900 rpm
